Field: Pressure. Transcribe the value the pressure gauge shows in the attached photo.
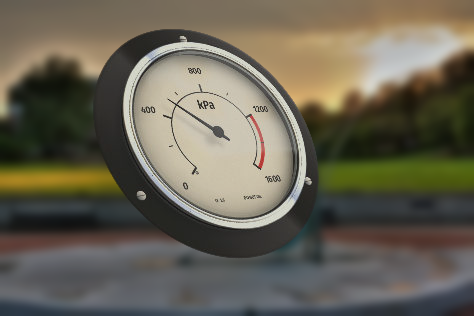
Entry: 500 kPa
